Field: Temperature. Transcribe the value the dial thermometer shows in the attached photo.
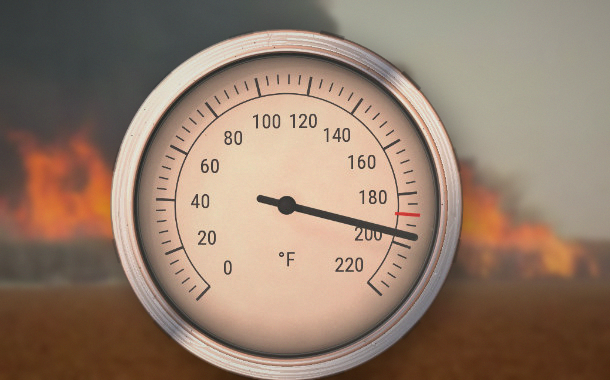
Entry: 196 °F
